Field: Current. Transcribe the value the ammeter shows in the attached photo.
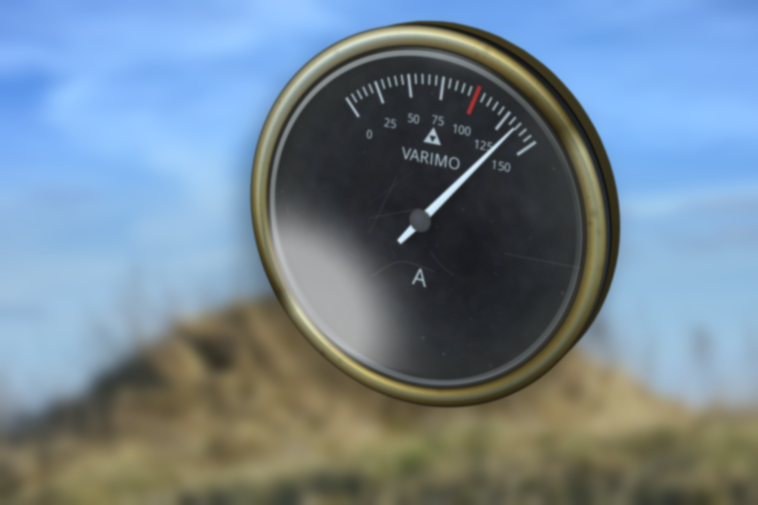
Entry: 135 A
